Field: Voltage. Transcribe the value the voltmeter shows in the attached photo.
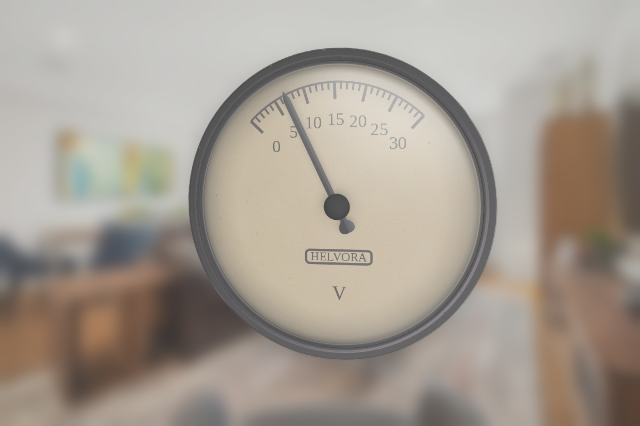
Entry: 7 V
